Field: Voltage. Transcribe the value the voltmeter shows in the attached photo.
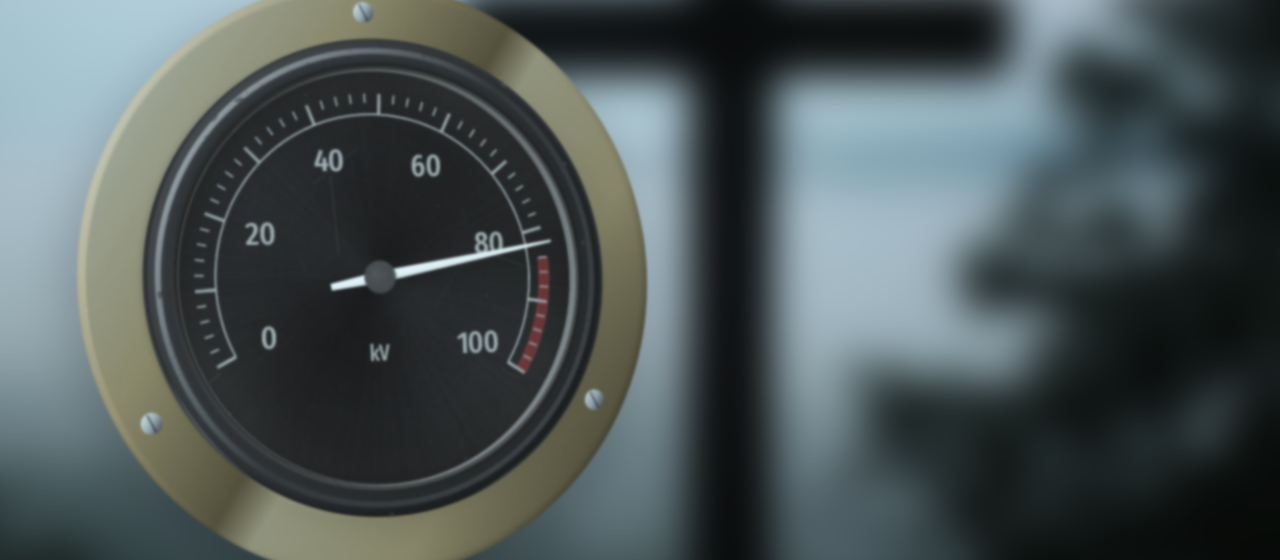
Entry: 82 kV
